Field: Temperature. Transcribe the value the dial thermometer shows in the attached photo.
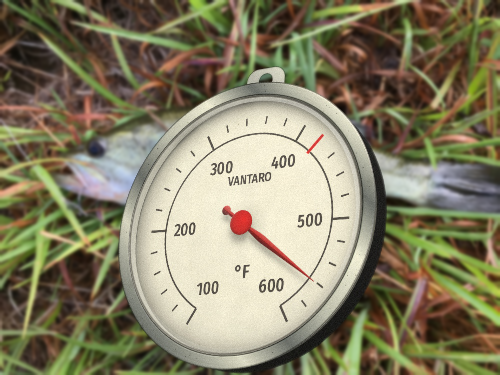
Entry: 560 °F
